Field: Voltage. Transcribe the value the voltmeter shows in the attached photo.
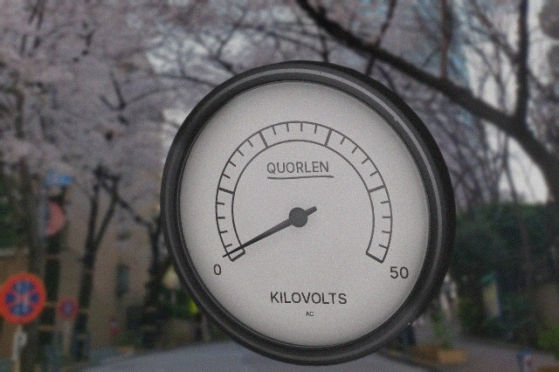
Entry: 1 kV
